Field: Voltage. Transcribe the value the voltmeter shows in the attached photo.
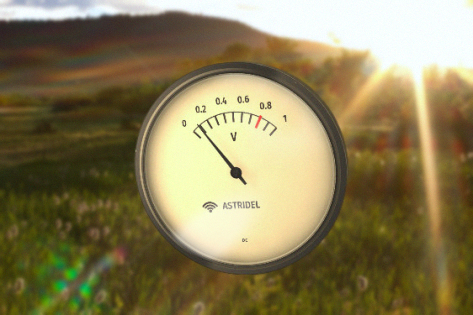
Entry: 0.1 V
